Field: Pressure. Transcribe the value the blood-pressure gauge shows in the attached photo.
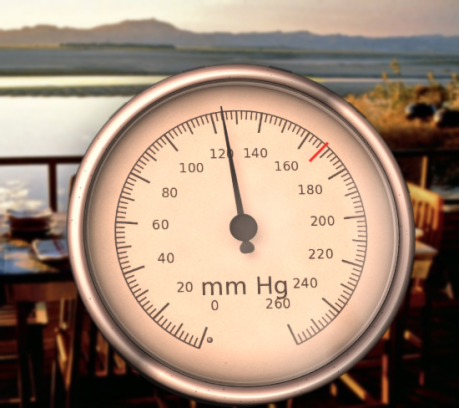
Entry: 124 mmHg
